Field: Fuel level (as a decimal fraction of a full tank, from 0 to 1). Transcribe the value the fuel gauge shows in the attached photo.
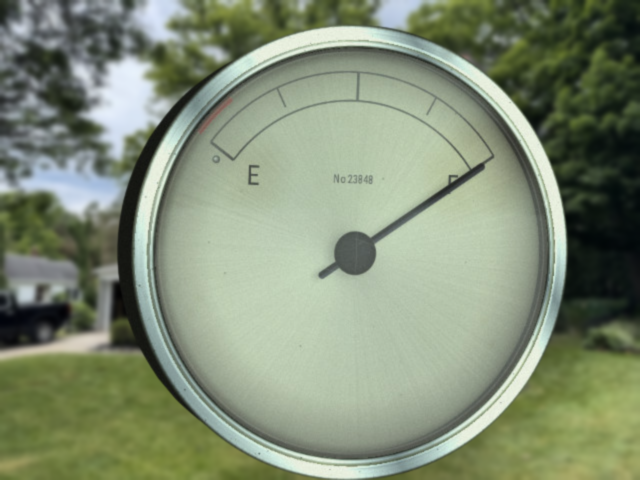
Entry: 1
